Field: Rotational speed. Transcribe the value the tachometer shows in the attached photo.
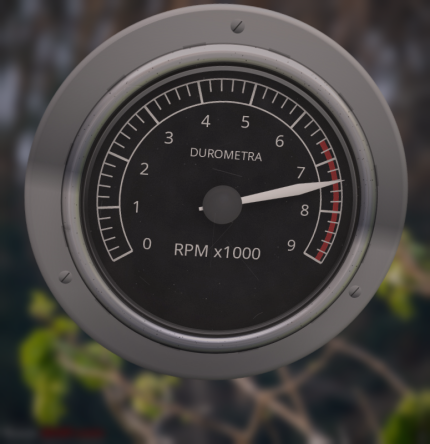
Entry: 7400 rpm
